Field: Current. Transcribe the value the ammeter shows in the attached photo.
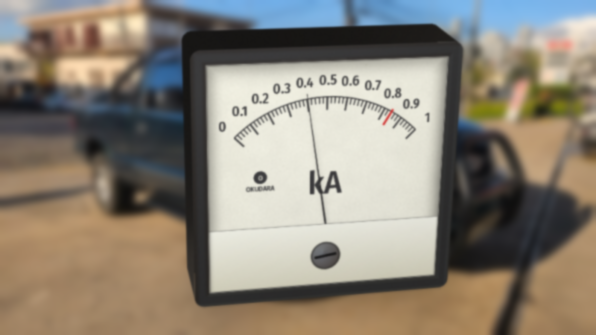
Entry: 0.4 kA
